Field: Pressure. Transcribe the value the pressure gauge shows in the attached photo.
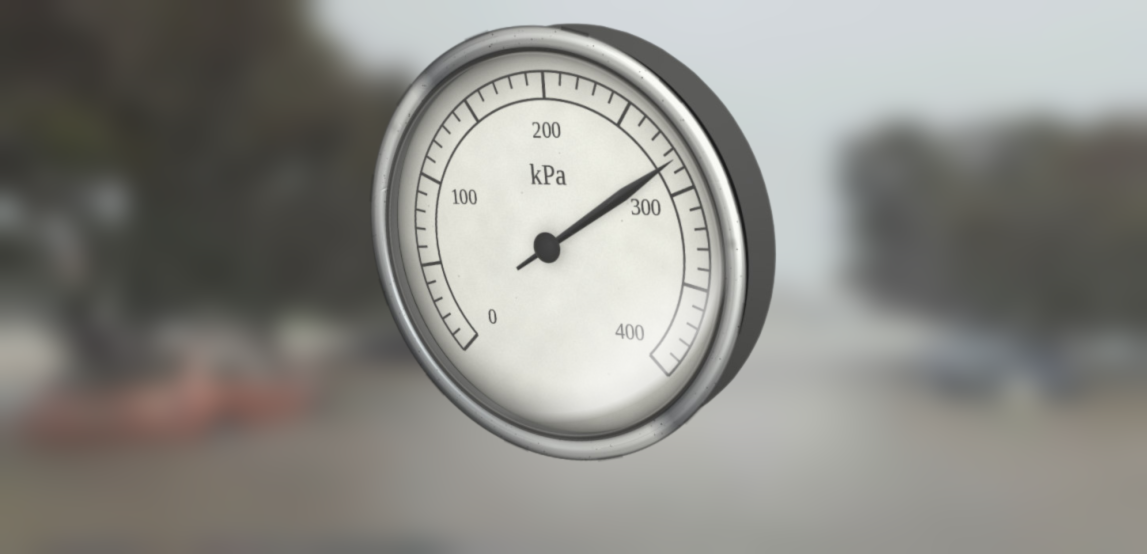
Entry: 285 kPa
